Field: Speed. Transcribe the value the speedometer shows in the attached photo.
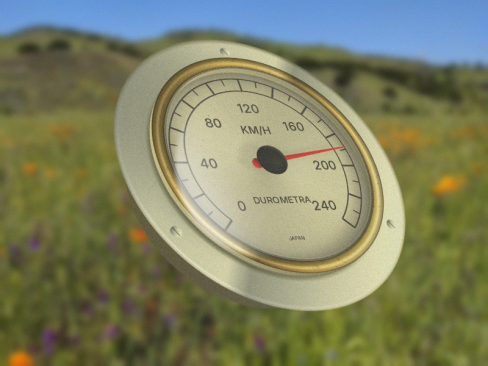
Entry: 190 km/h
